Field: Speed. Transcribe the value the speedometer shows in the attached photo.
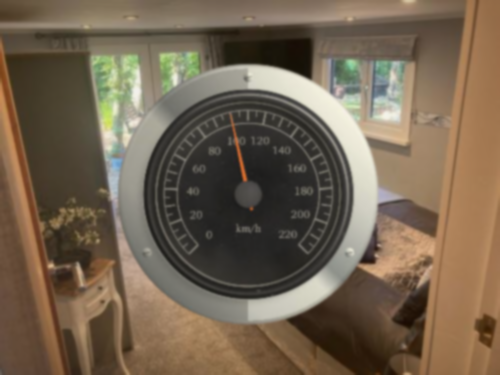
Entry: 100 km/h
